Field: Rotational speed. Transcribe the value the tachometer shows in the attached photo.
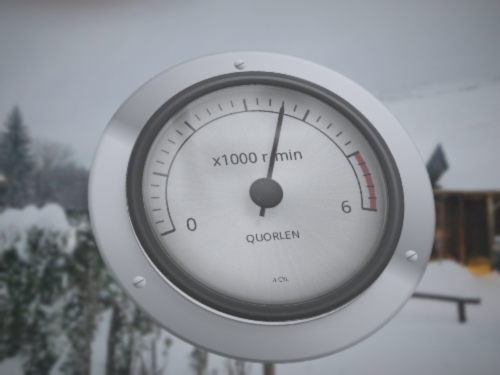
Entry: 3600 rpm
